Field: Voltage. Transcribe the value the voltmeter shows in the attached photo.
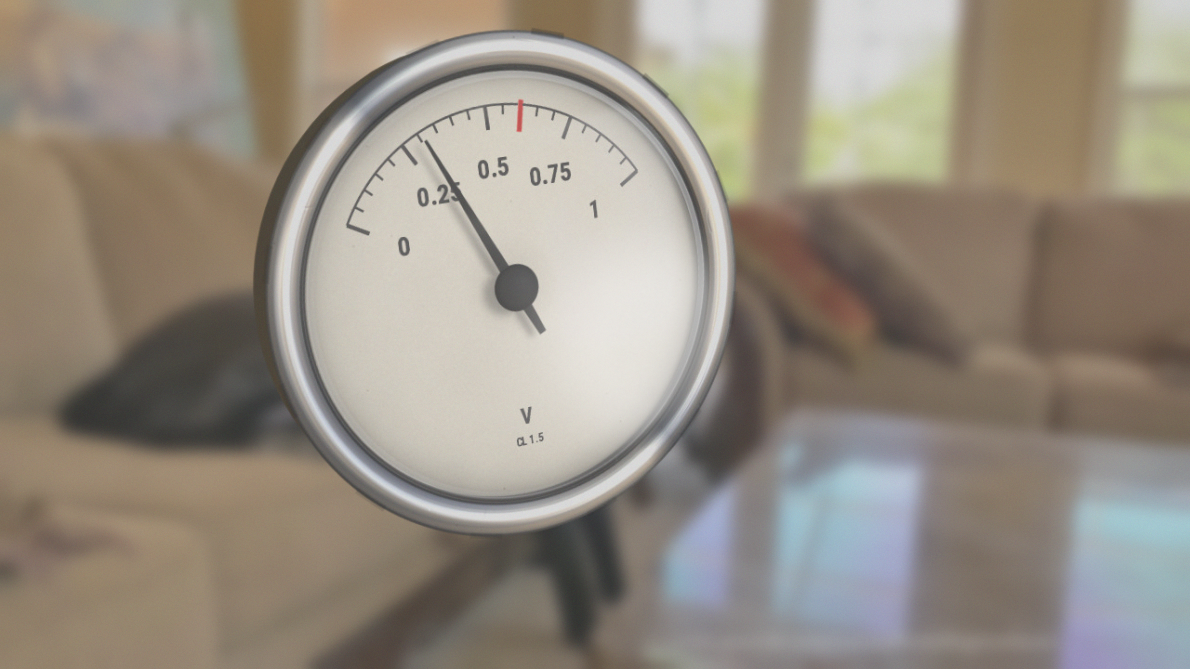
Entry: 0.3 V
